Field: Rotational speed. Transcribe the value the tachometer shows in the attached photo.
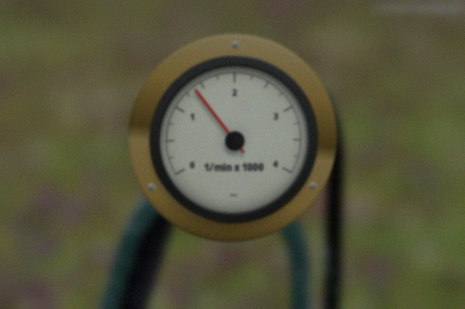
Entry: 1375 rpm
